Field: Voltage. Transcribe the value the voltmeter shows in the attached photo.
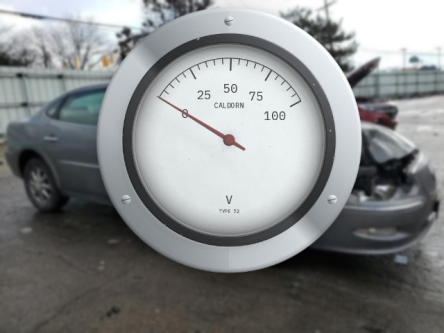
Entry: 0 V
